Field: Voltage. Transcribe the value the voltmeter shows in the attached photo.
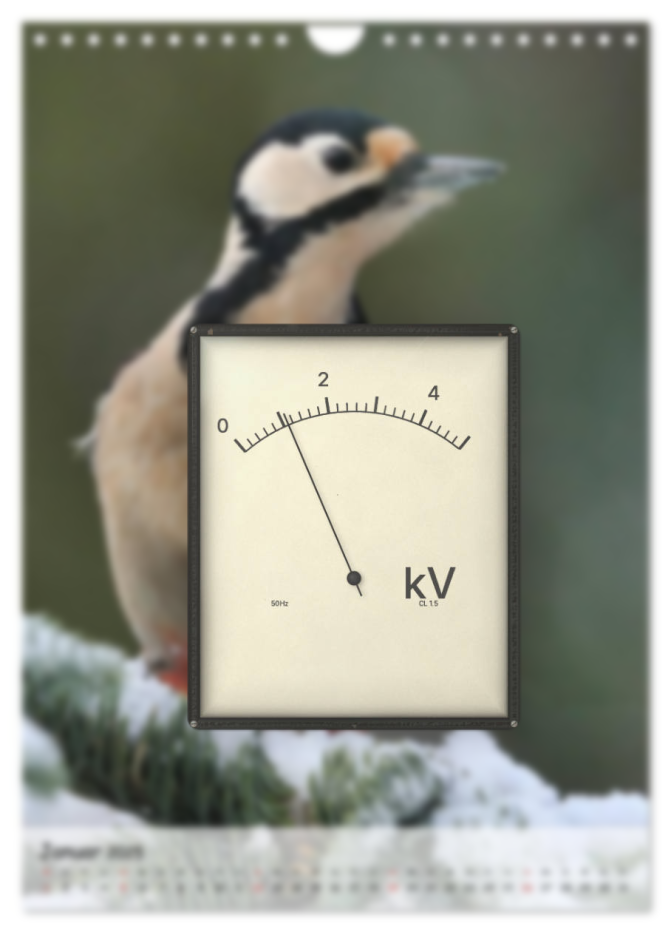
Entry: 1.1 kV
